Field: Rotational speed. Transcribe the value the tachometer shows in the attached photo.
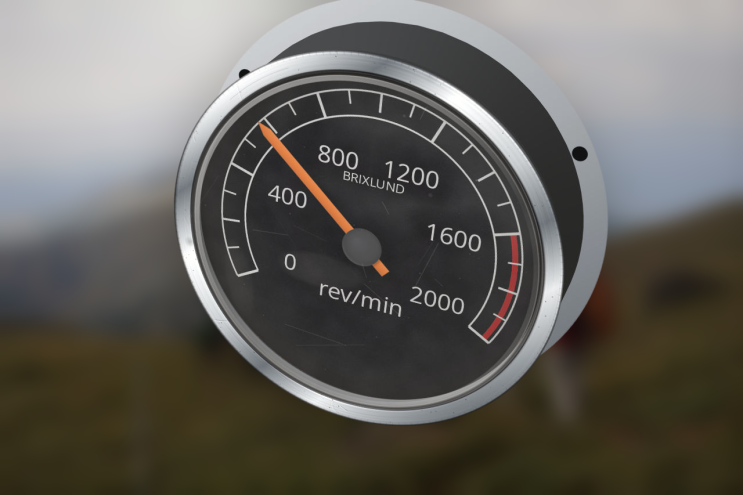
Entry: 600 rpm
